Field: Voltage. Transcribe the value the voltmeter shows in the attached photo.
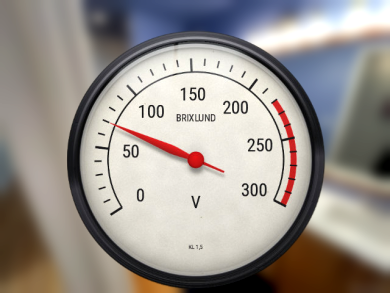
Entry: 70 V
